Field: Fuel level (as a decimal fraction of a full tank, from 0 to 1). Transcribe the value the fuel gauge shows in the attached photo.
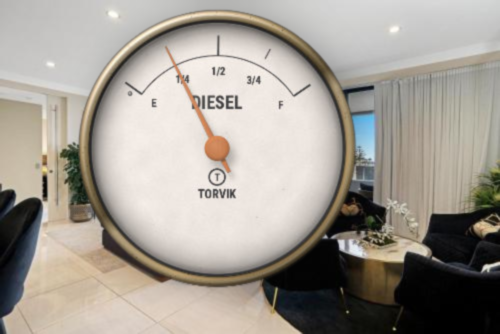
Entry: 0.25
